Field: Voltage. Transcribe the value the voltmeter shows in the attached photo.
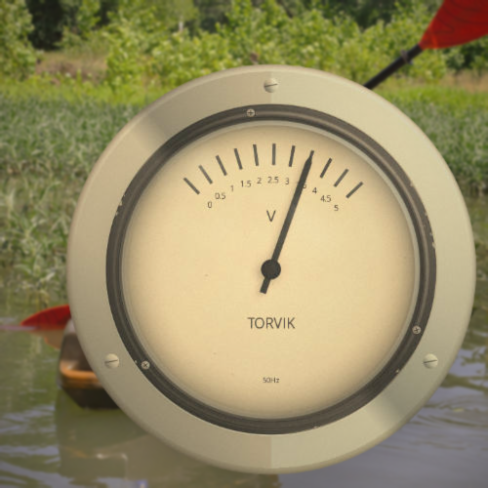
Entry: 3.5 V
